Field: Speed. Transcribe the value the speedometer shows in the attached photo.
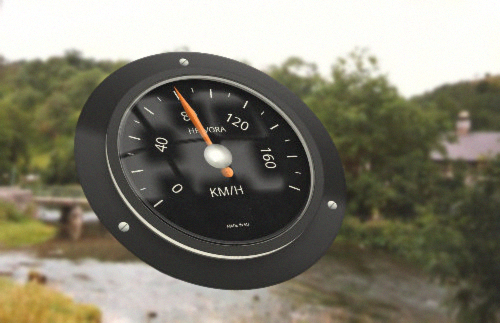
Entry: 80 km/h
